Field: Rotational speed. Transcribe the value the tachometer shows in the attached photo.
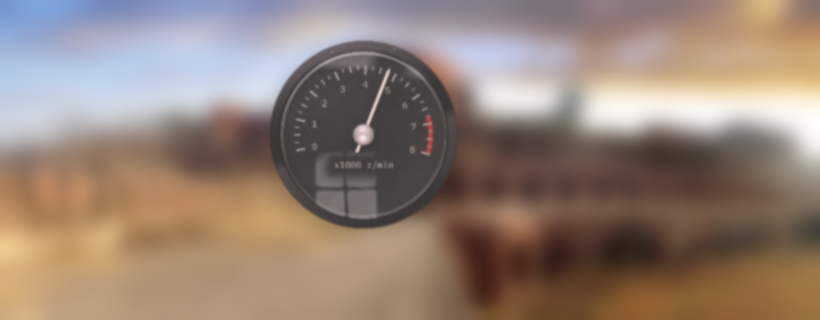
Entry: 4750 rpm
